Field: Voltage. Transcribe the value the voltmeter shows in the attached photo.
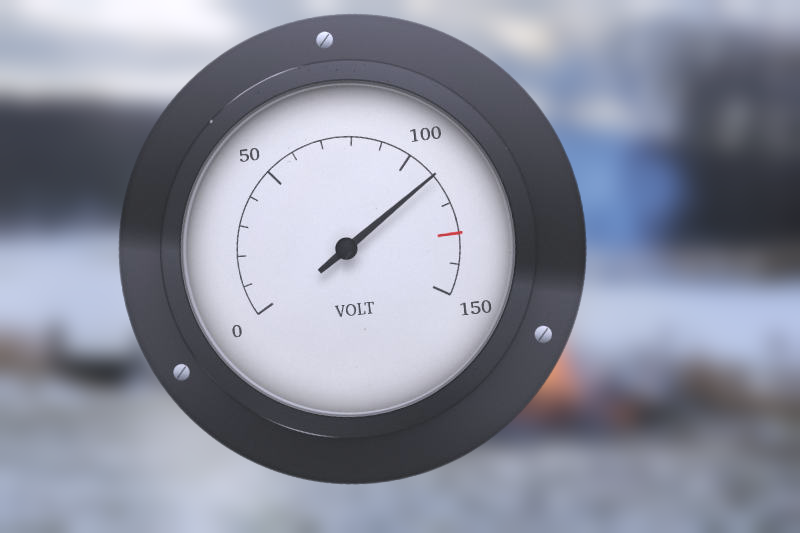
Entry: 110 V
